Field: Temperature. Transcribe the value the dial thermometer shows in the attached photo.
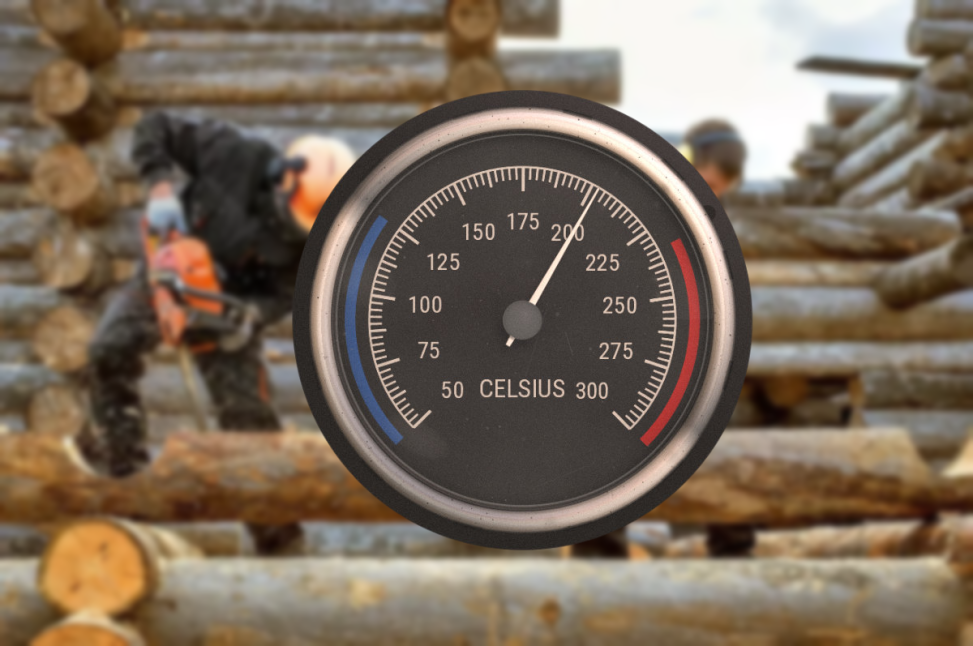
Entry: 202.5 °C
